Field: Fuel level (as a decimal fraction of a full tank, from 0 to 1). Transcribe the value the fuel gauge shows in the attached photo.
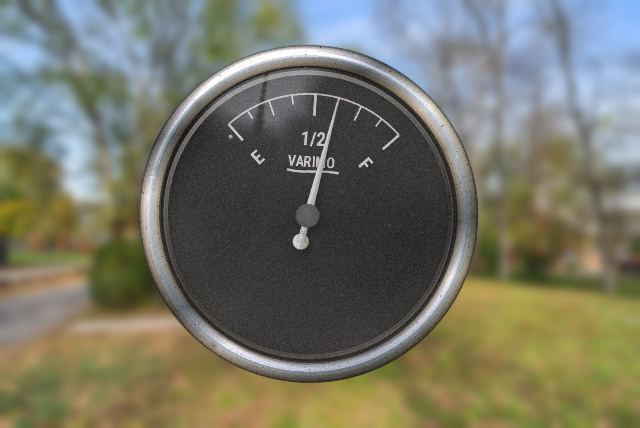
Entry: 0.625
